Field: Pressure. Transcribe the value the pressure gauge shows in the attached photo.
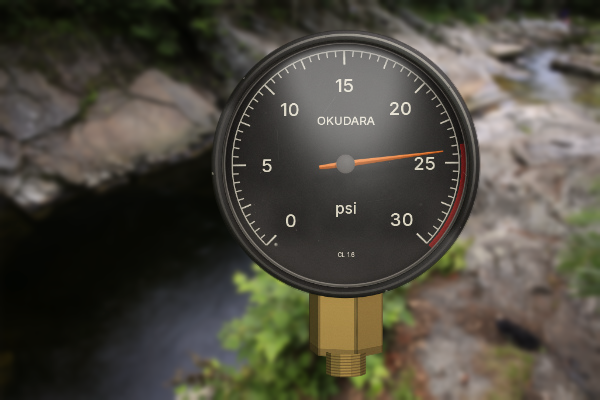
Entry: 24.25 psi
